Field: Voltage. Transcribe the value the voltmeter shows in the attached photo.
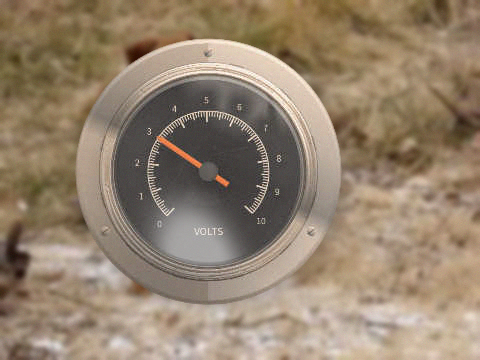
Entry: 3 V
